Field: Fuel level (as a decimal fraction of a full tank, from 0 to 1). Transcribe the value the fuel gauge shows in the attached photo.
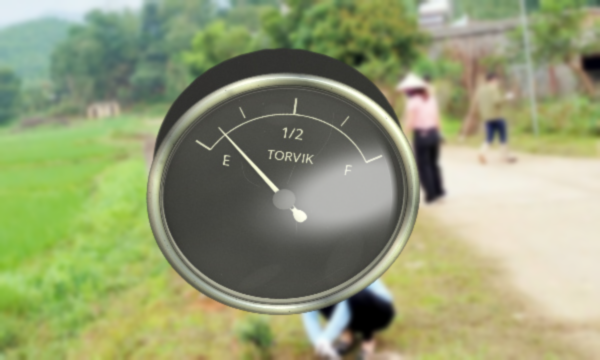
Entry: 0.125
